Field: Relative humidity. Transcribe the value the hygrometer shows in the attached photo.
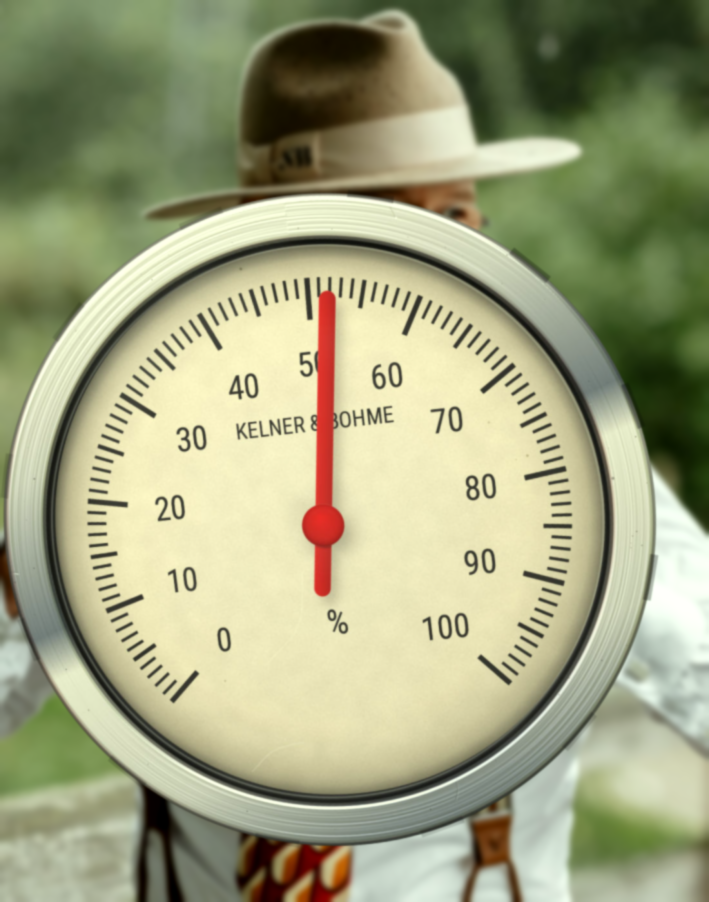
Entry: 52 %
